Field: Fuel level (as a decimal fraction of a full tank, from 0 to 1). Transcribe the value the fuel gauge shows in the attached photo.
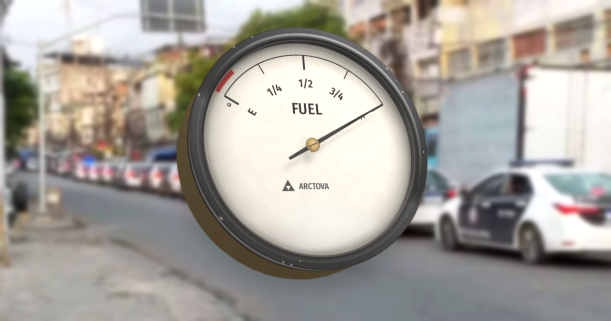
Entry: 1
